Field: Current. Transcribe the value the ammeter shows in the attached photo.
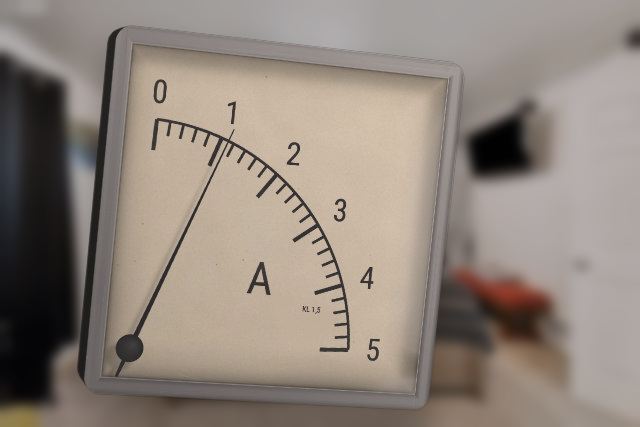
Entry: 1.1 A
